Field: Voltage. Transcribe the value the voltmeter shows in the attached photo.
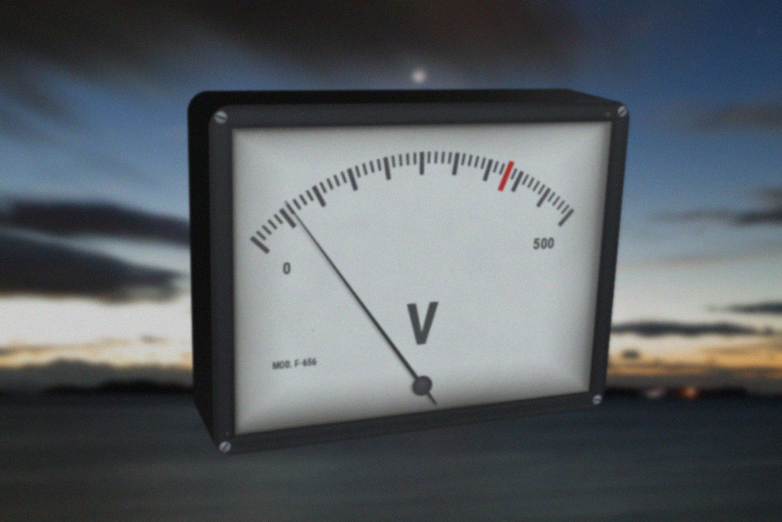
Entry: 60 V
